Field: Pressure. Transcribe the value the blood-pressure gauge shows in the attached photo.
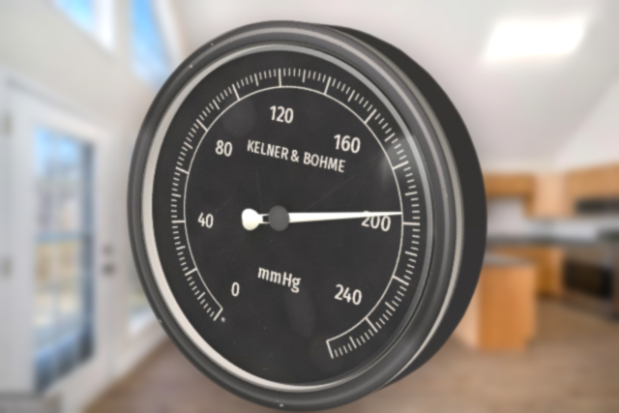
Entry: 196 mmHg
